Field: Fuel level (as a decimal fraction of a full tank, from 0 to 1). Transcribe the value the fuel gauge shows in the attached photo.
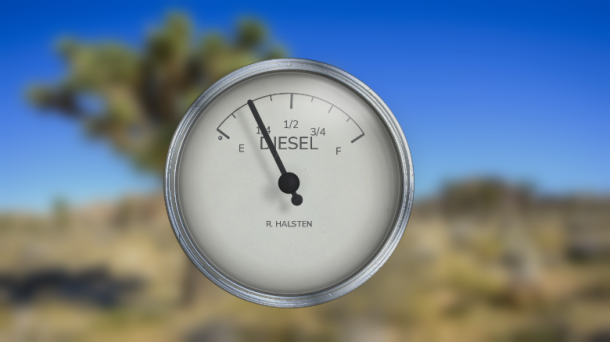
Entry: 0.25
